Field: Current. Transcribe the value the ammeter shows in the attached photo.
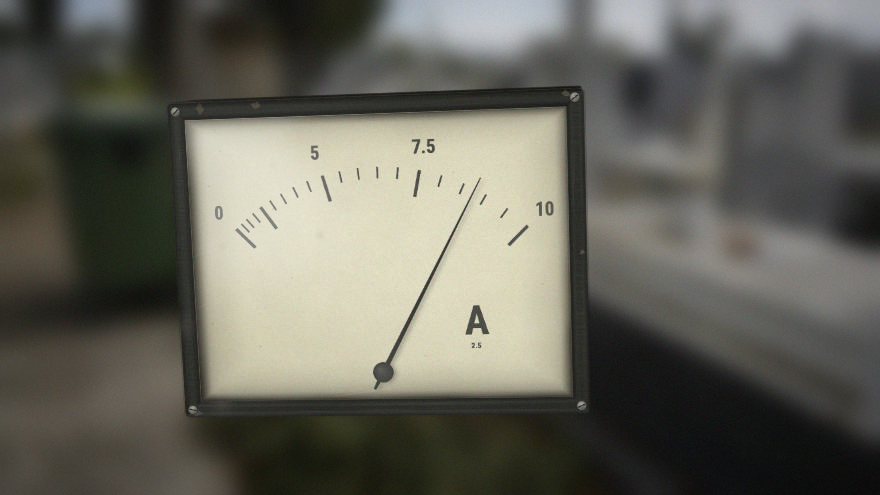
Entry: 8.75 A
